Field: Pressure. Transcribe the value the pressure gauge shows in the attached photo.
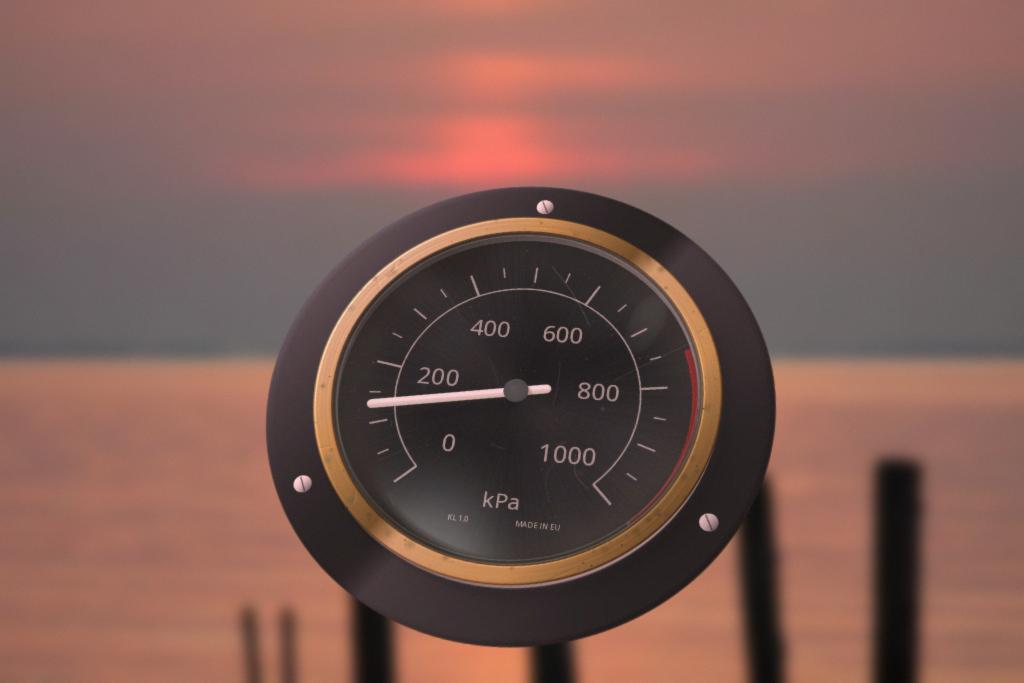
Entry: 125 kPa
